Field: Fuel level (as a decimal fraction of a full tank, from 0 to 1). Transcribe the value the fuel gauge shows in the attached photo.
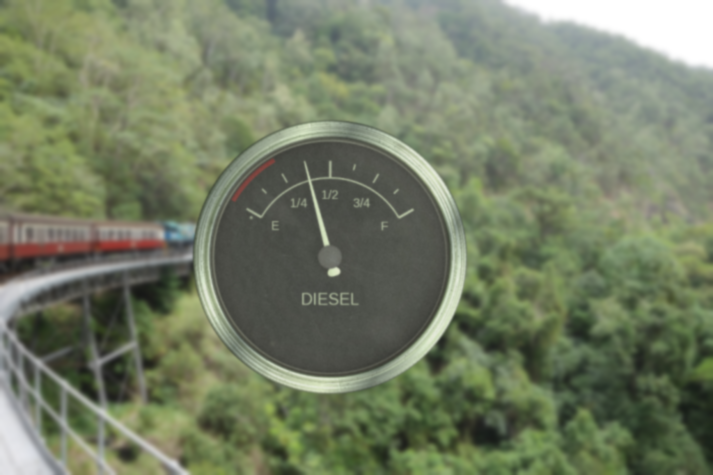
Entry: 0.375
